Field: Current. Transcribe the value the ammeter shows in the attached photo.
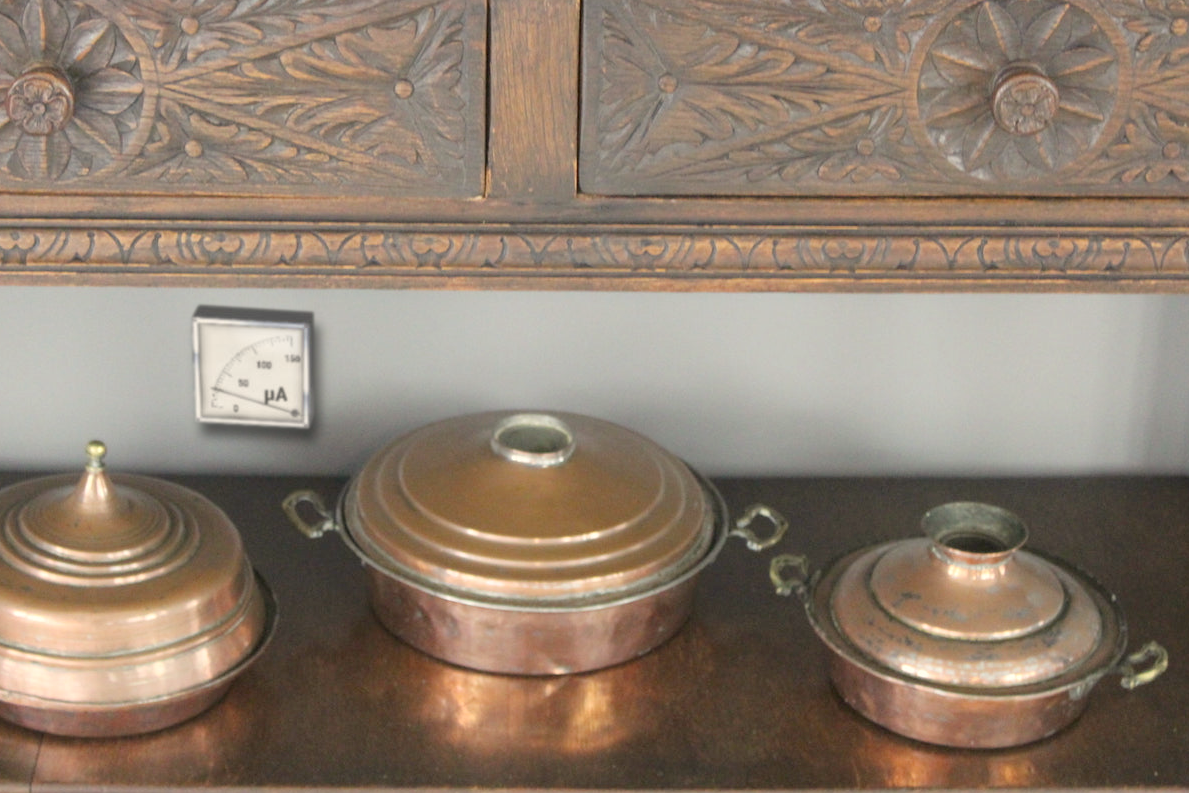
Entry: 25 µA
